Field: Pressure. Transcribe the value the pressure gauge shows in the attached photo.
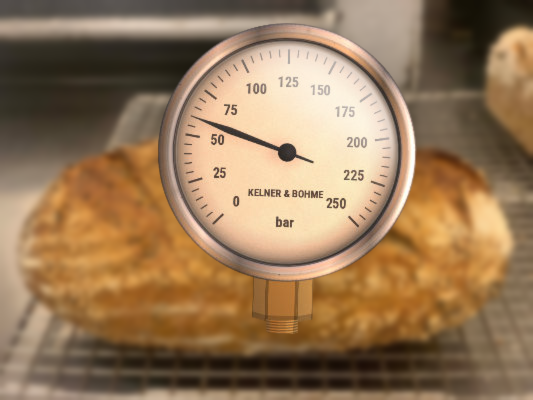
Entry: 60 bar
